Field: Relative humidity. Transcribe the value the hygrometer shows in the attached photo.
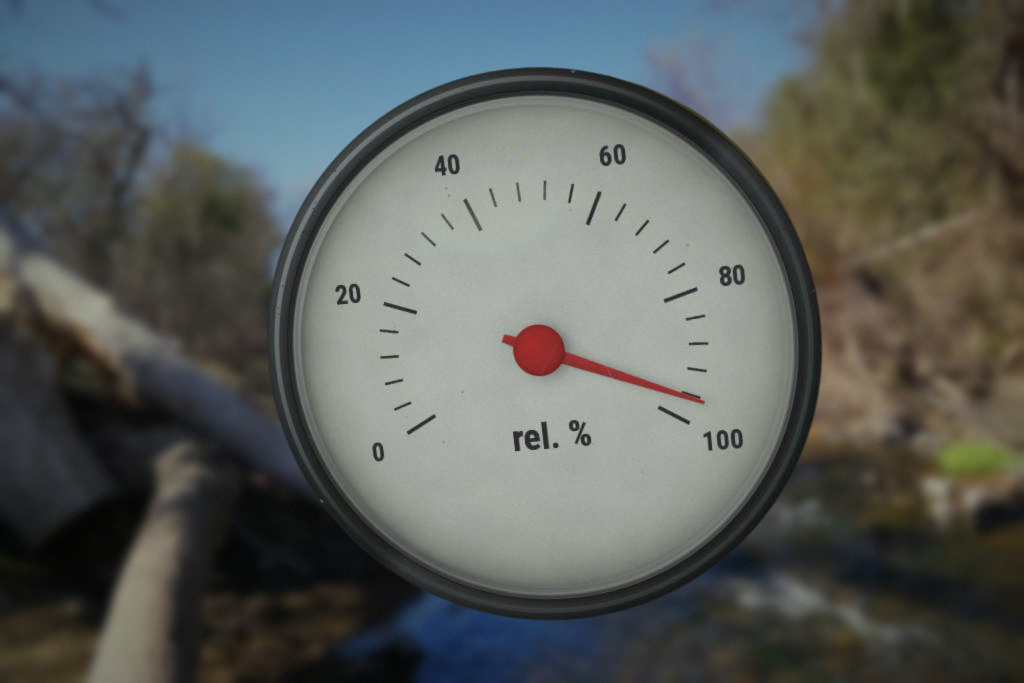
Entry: 96 %
